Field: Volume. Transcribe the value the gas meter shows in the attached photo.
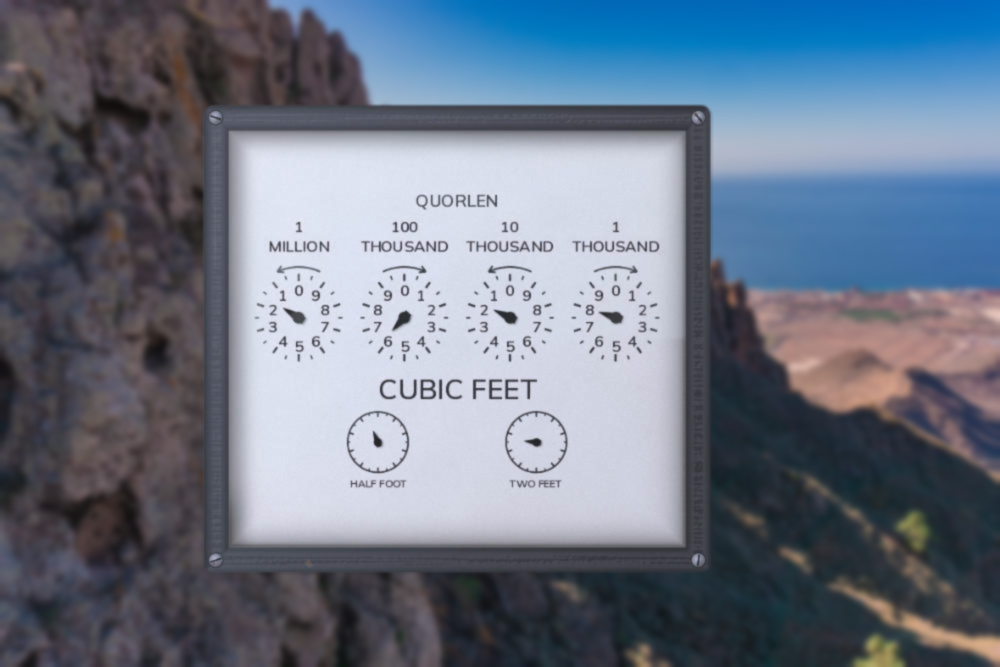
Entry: 161800 ft³
